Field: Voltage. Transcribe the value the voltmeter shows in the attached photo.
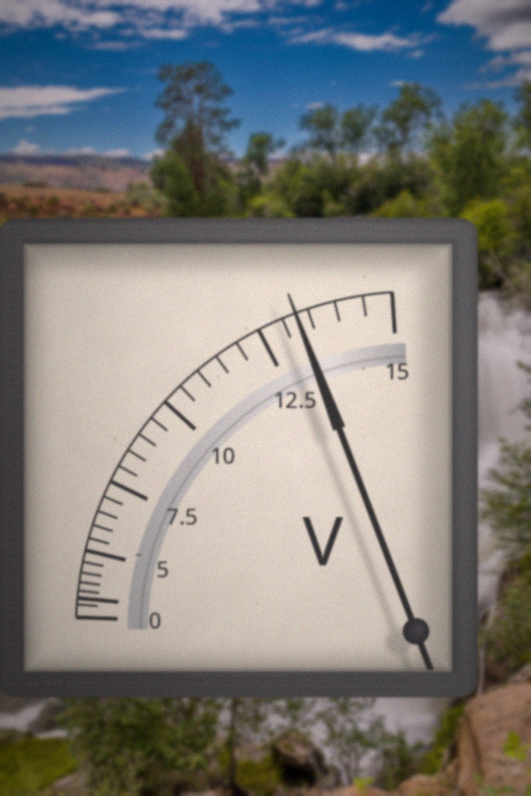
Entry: 13.25 V
